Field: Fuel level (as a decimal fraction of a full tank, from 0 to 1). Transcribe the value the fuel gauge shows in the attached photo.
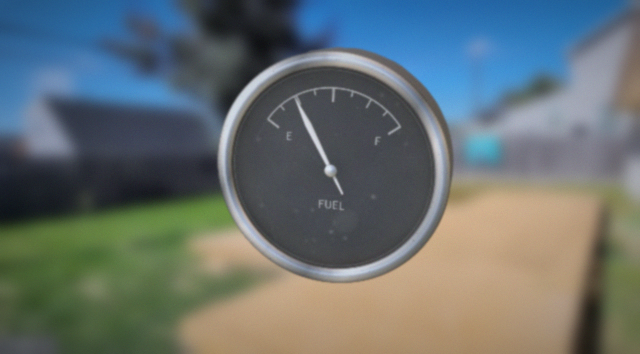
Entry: 0.25
